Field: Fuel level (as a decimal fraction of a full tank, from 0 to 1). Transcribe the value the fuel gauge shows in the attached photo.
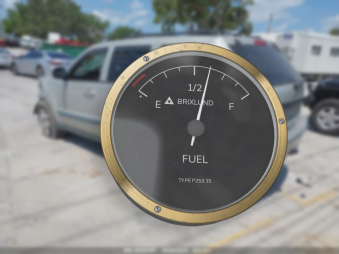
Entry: 0.625
